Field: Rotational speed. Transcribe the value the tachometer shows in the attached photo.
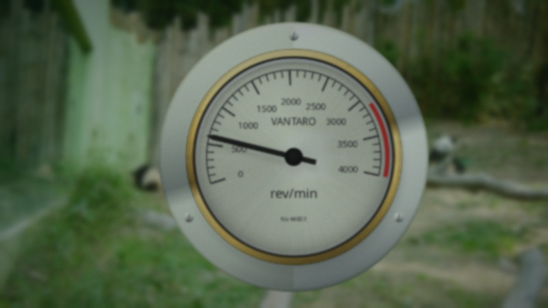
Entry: 600 rpm
